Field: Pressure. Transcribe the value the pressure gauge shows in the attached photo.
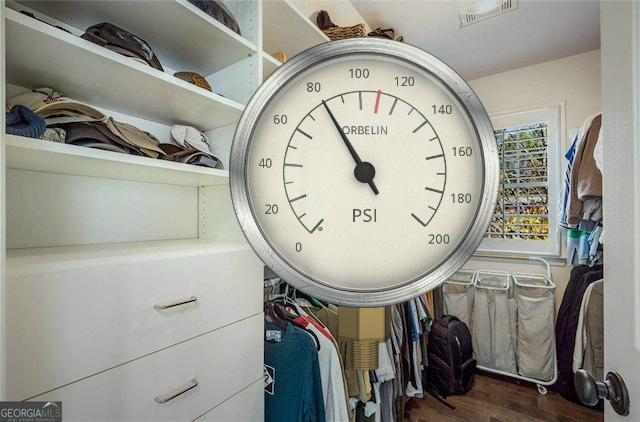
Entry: 80 psi
